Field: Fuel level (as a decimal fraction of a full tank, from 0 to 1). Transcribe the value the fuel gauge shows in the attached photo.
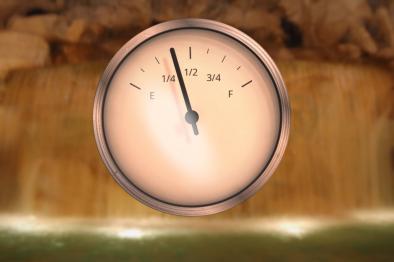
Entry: 0.375
